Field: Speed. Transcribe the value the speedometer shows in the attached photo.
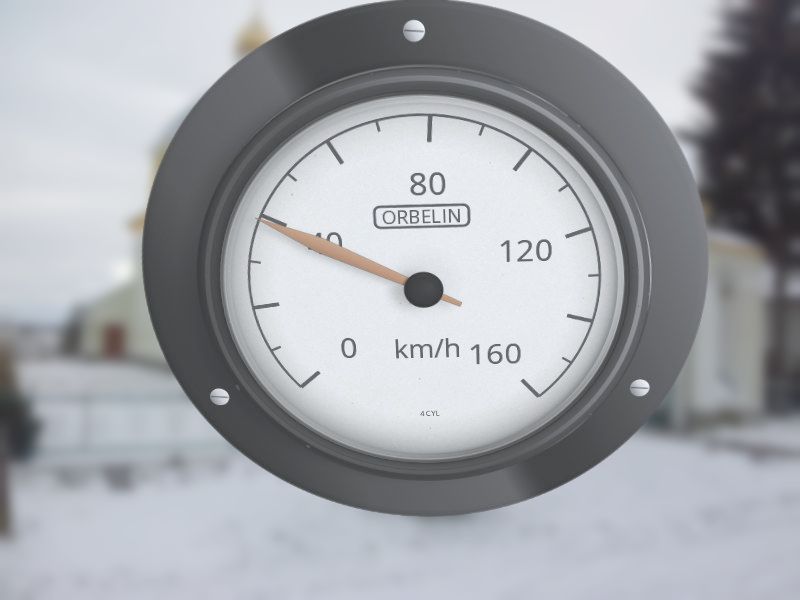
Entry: 40 km/h
